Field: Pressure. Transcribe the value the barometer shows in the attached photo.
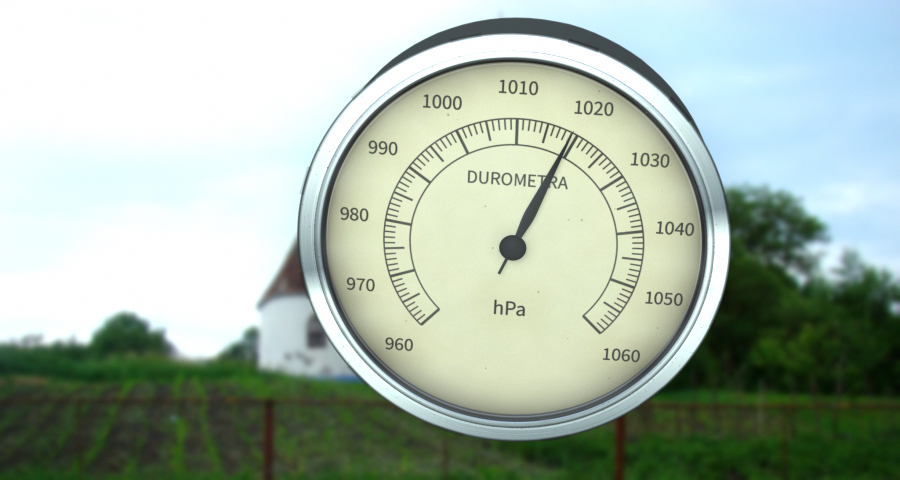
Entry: 1019 hPa
